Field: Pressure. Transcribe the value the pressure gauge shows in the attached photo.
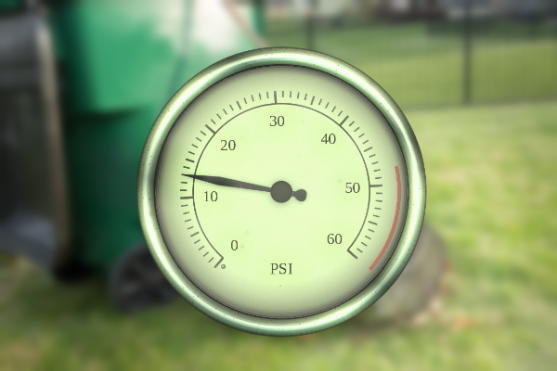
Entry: 13 psi
